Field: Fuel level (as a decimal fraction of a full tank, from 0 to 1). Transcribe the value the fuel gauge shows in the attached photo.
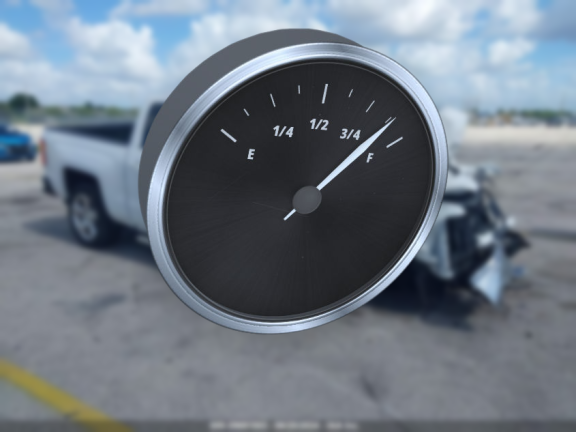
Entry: 0.875
